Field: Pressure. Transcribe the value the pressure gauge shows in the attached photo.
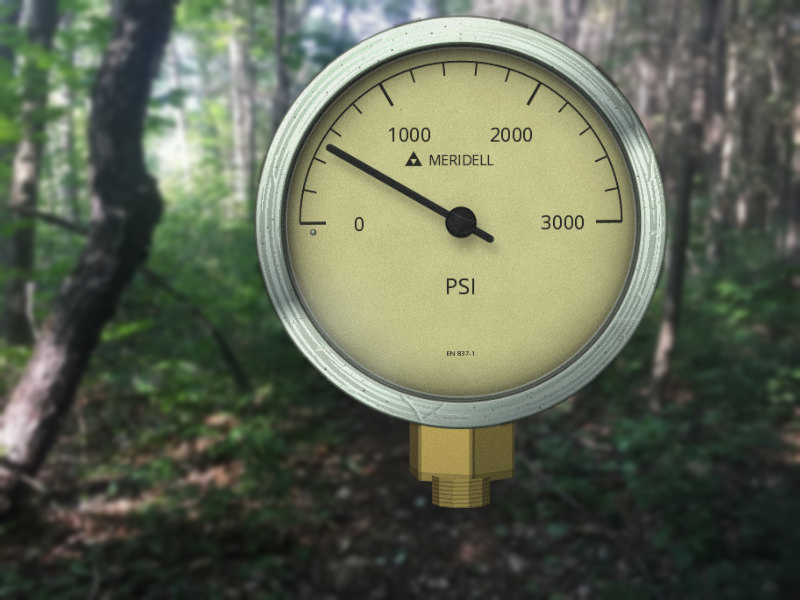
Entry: 500 psi
